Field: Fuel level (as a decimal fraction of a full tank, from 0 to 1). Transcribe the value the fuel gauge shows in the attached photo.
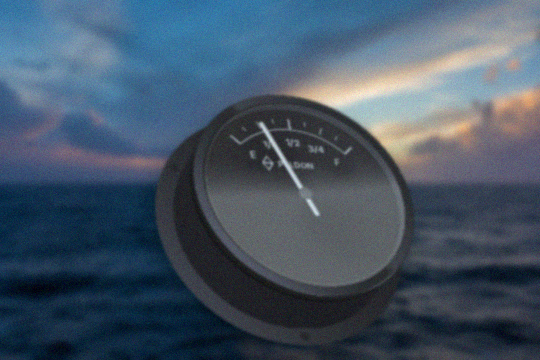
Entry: 0.25
